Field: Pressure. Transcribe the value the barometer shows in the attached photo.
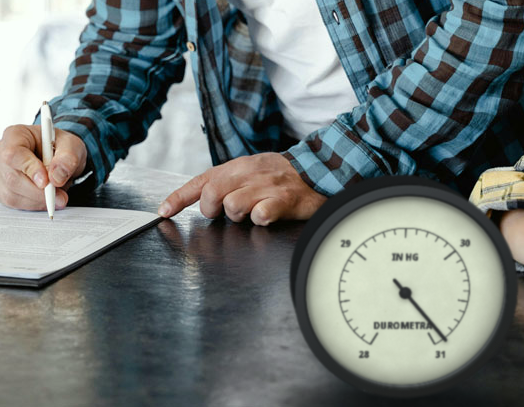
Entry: 30.9 inHg
